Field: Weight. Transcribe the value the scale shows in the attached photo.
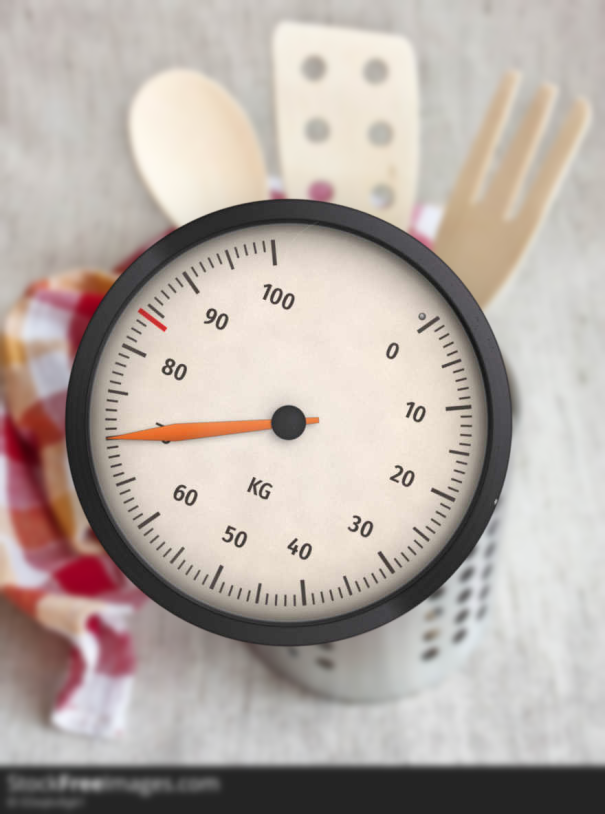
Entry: 70 kg
